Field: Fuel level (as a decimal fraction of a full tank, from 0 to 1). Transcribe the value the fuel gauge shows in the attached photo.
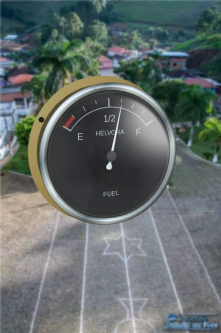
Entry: 0.625
